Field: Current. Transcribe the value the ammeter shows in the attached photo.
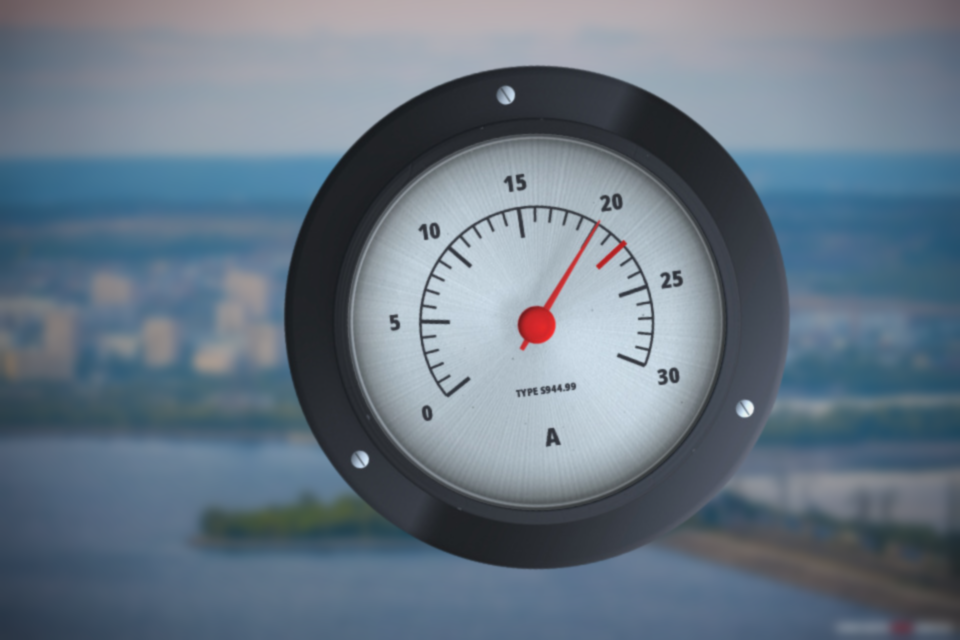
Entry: 20 A
